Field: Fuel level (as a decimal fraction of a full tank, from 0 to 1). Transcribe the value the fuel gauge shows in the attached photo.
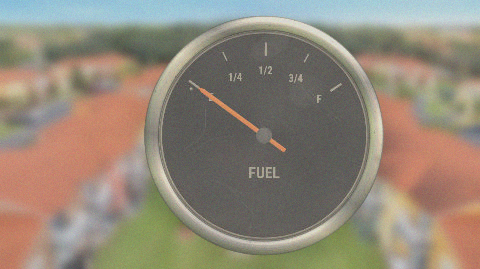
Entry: 0
